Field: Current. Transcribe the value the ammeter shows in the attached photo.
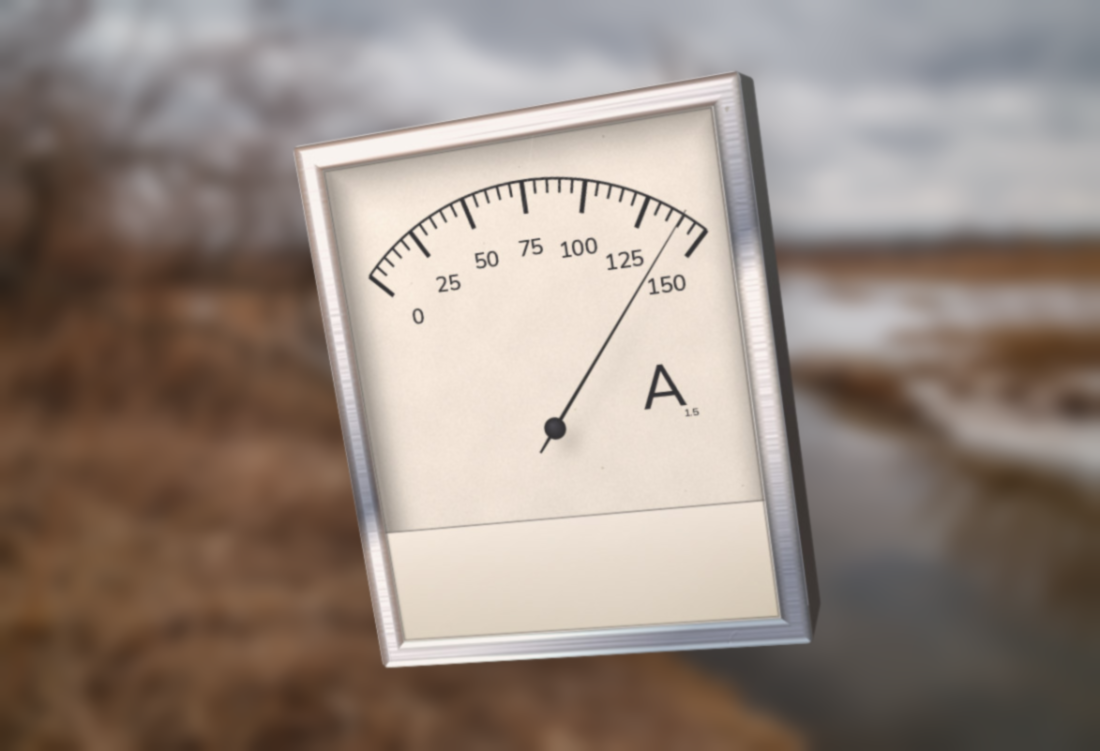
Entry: 140 A
